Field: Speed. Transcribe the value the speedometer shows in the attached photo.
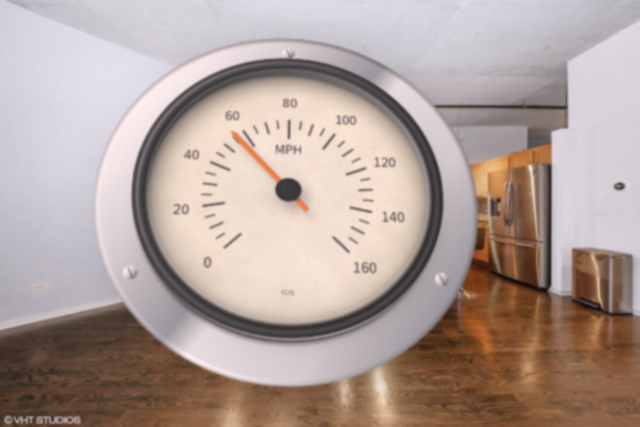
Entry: 55 mph
